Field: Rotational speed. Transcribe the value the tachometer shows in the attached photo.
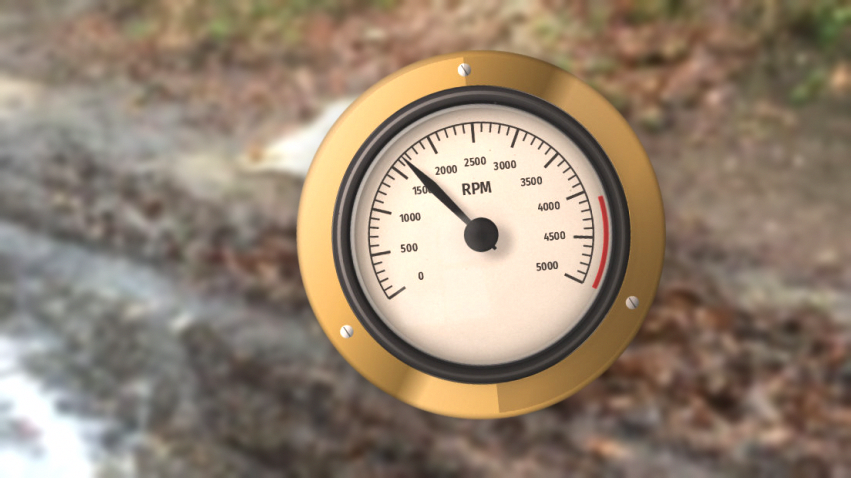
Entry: 1650 rpm
